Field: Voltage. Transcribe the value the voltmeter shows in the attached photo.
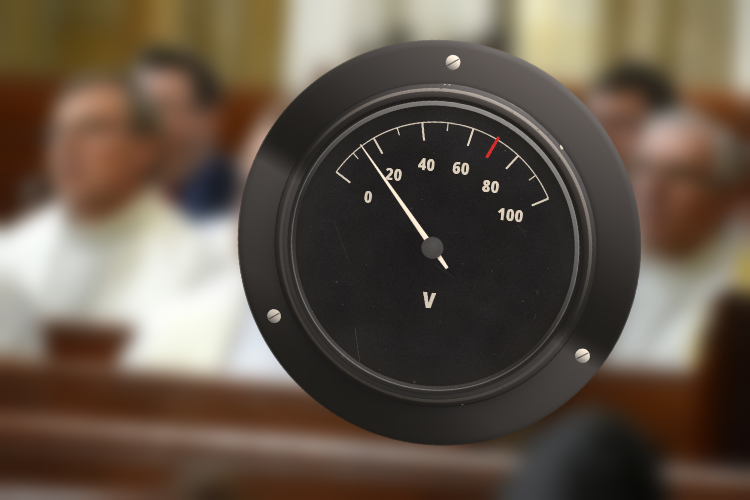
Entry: 15 V
